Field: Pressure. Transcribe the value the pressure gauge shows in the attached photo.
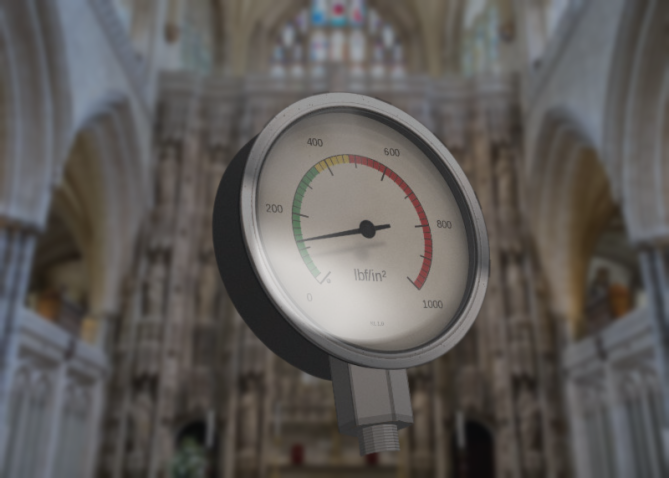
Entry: 120 psi
